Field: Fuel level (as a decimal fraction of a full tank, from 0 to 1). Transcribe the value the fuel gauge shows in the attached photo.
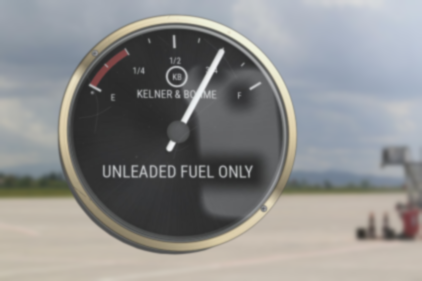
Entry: 0.75
